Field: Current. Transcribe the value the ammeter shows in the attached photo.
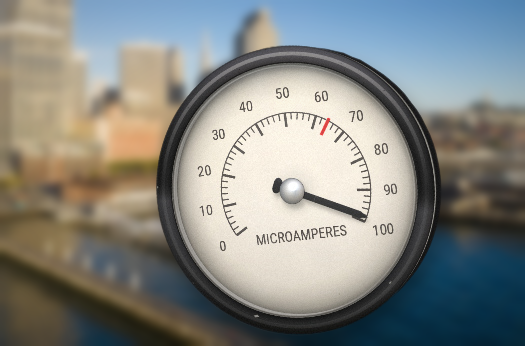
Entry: 98 µA
